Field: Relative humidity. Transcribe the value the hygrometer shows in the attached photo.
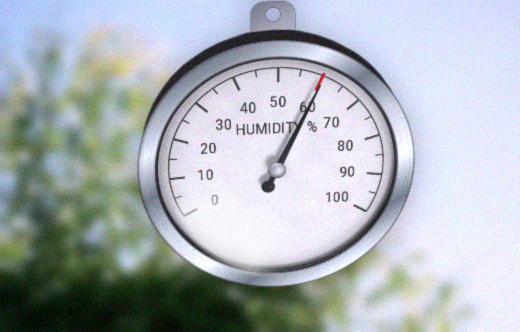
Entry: 60 %
